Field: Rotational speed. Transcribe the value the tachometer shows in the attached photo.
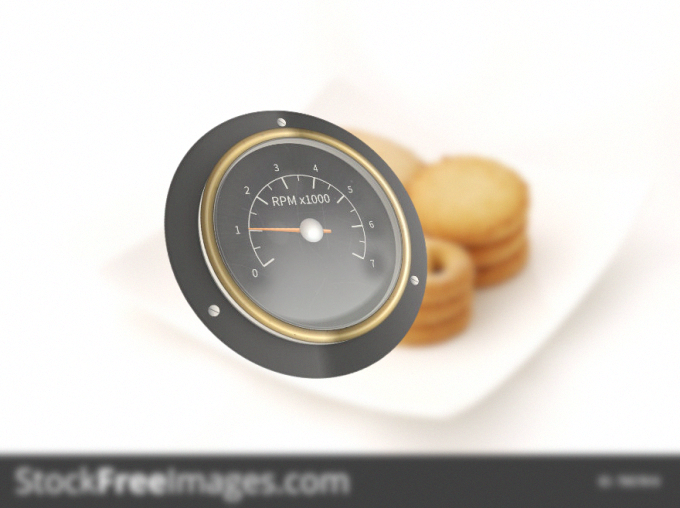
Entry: 1000 rpm
